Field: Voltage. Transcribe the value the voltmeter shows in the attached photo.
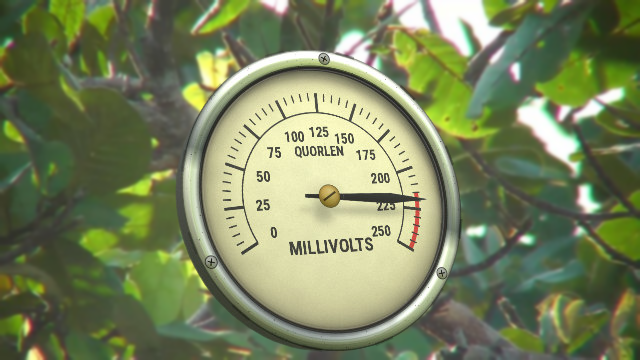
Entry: 220 mV
